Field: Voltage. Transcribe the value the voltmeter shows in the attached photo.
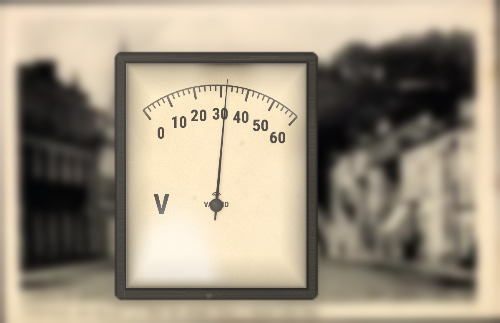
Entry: 32 V
